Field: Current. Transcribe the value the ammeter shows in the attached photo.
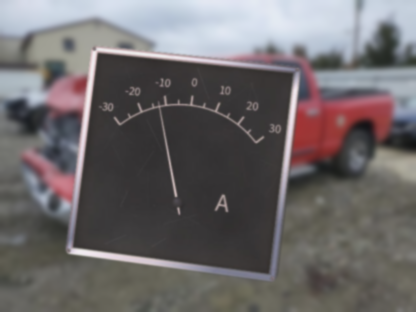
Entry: -12.5 A
